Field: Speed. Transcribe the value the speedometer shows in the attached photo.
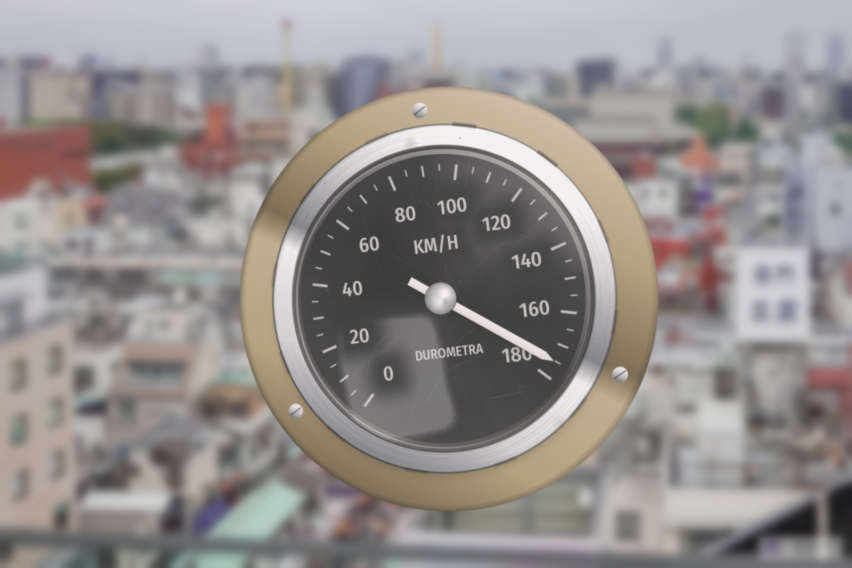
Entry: 175 km/h
